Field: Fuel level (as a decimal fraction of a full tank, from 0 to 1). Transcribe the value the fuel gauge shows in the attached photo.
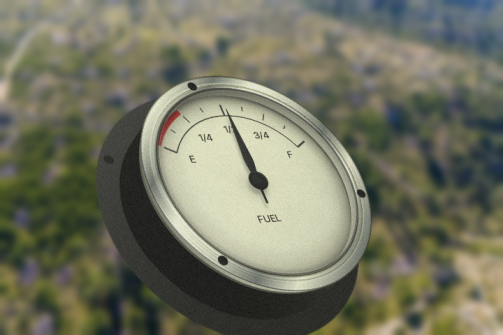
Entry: 0.5
